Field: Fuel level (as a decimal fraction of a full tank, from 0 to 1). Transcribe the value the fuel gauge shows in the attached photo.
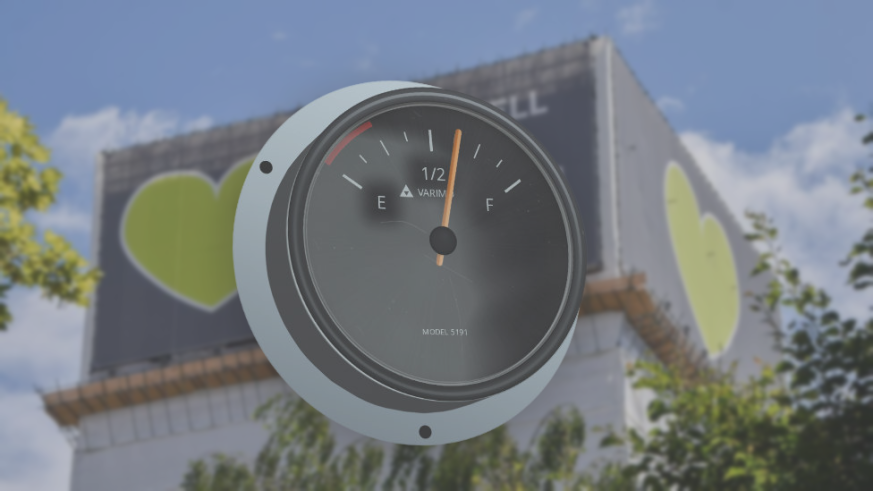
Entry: 0.625
